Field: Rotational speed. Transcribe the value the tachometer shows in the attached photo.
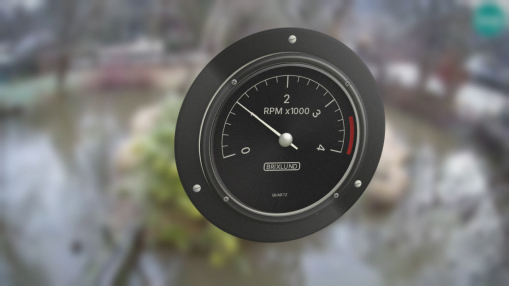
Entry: 1000 rpm
